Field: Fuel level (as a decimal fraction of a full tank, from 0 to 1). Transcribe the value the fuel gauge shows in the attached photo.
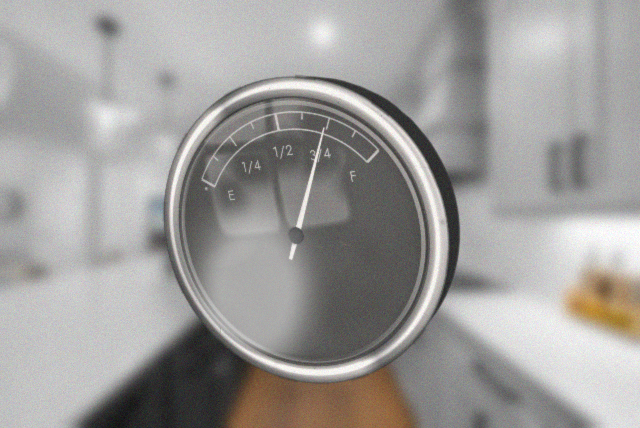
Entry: 0.75
